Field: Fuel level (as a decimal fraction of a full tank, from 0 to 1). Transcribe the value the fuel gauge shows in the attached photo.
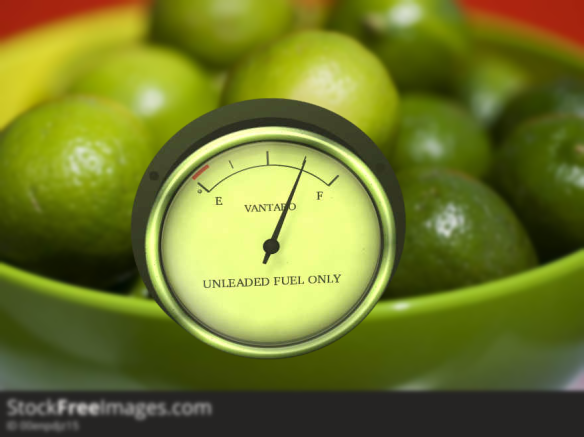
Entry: 0.75
